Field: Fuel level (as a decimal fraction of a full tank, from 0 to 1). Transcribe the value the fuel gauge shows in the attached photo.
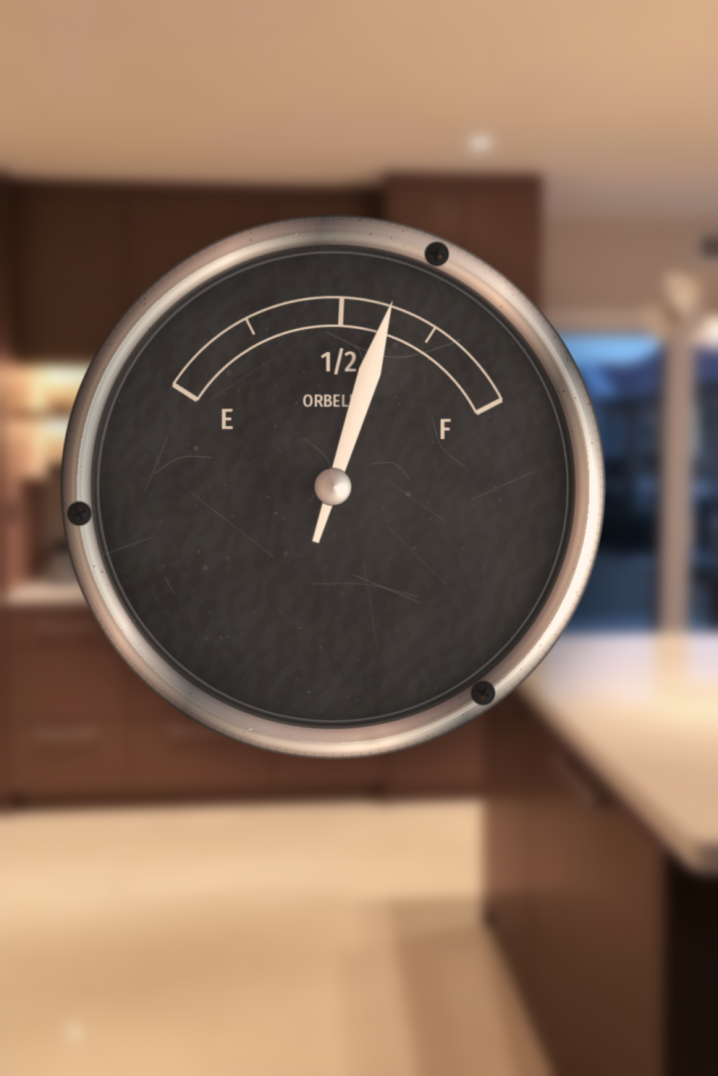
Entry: 0.625
